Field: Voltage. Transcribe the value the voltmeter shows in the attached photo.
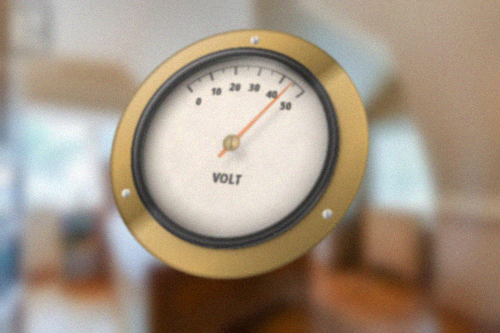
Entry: 45 V
